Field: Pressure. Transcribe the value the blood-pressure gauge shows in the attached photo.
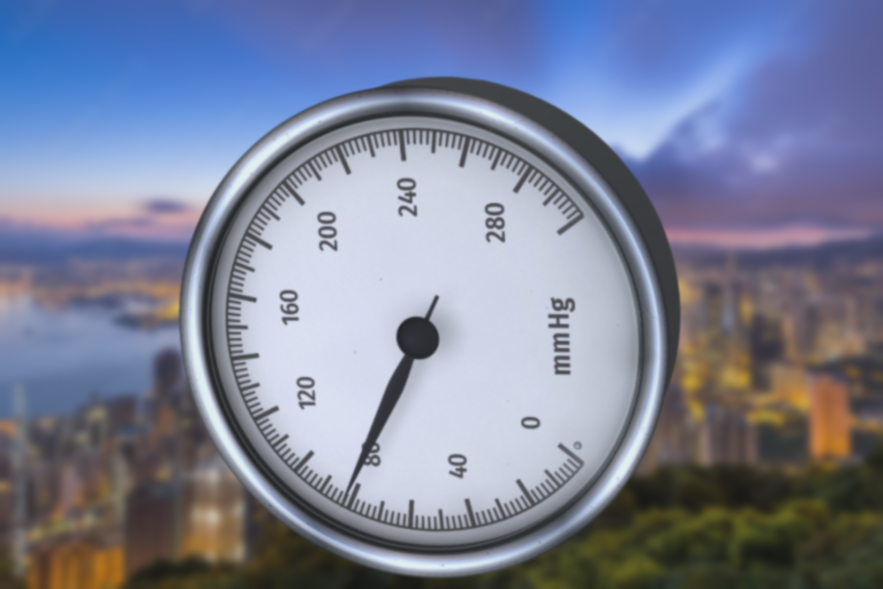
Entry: 82 mmHg
